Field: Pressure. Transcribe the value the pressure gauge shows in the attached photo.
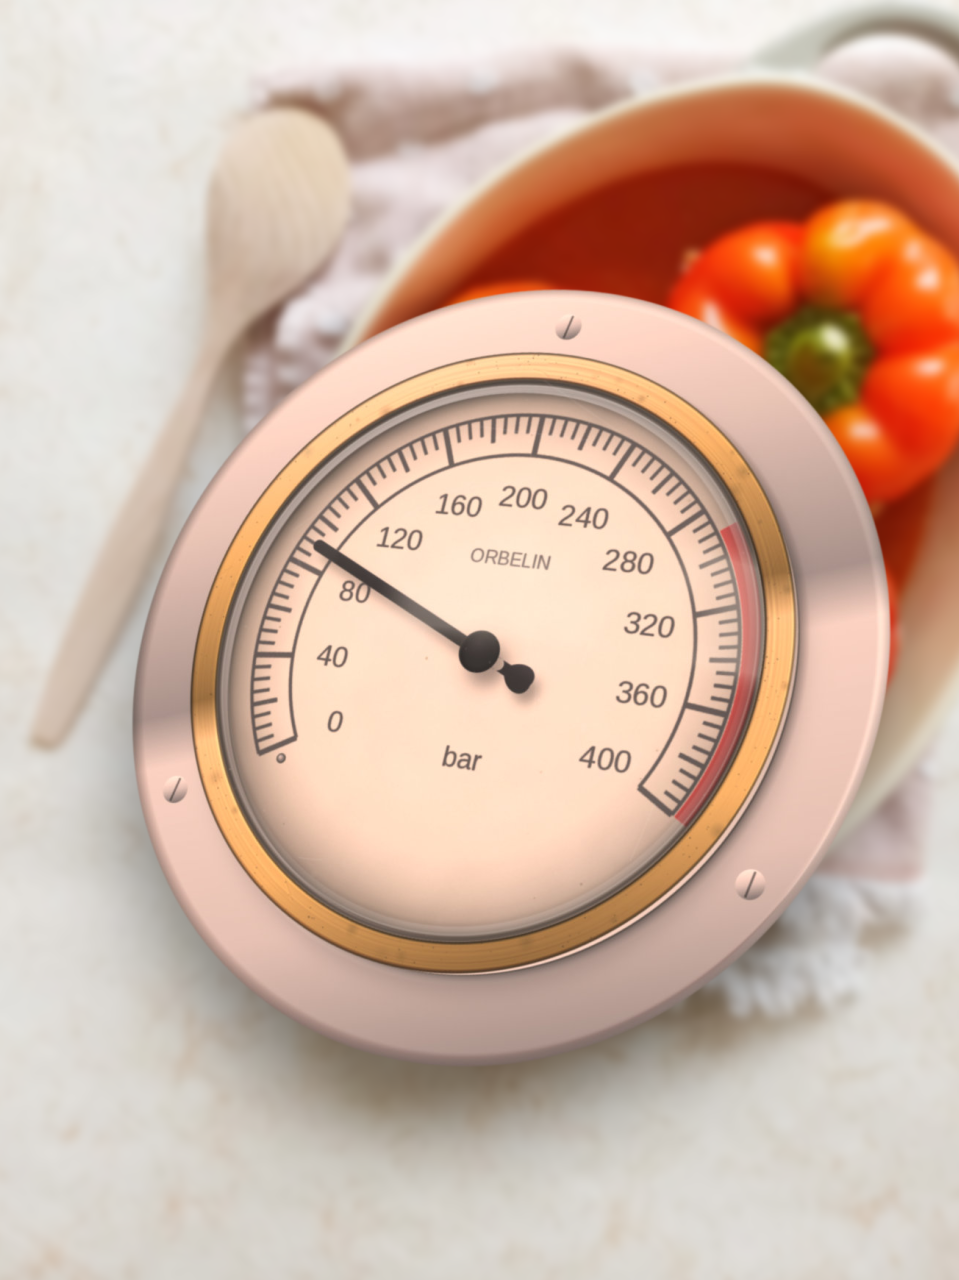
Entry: 90 bar
